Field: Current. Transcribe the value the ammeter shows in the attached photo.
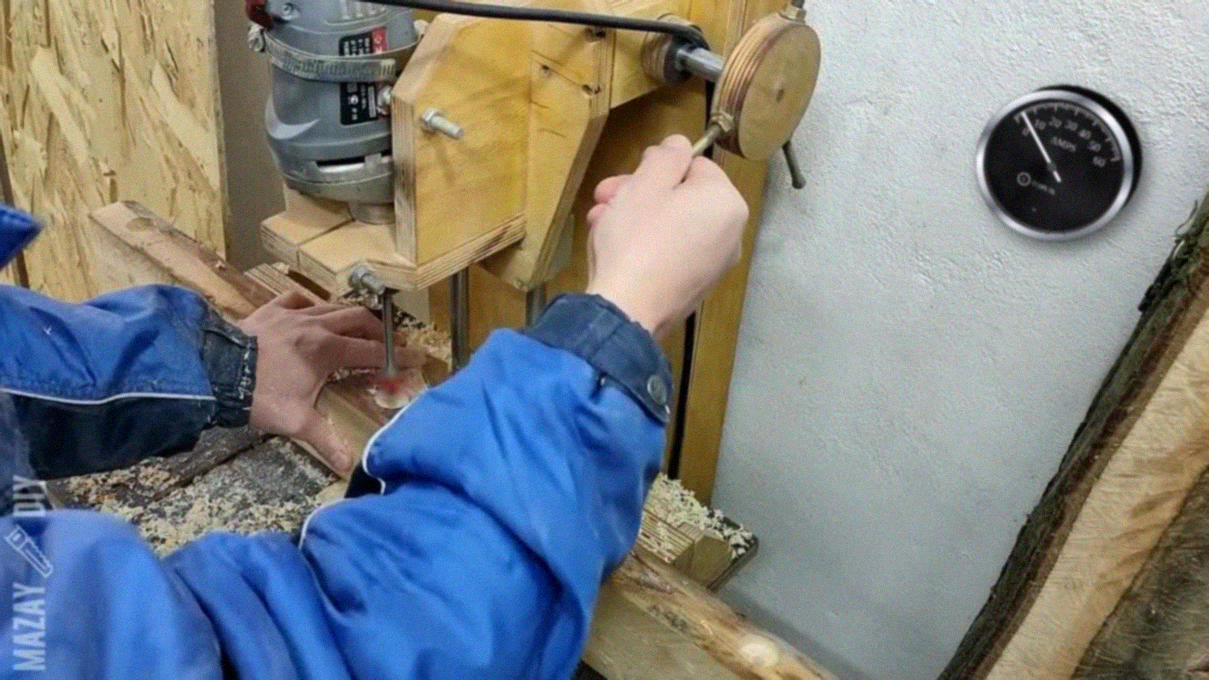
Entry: 5 A
